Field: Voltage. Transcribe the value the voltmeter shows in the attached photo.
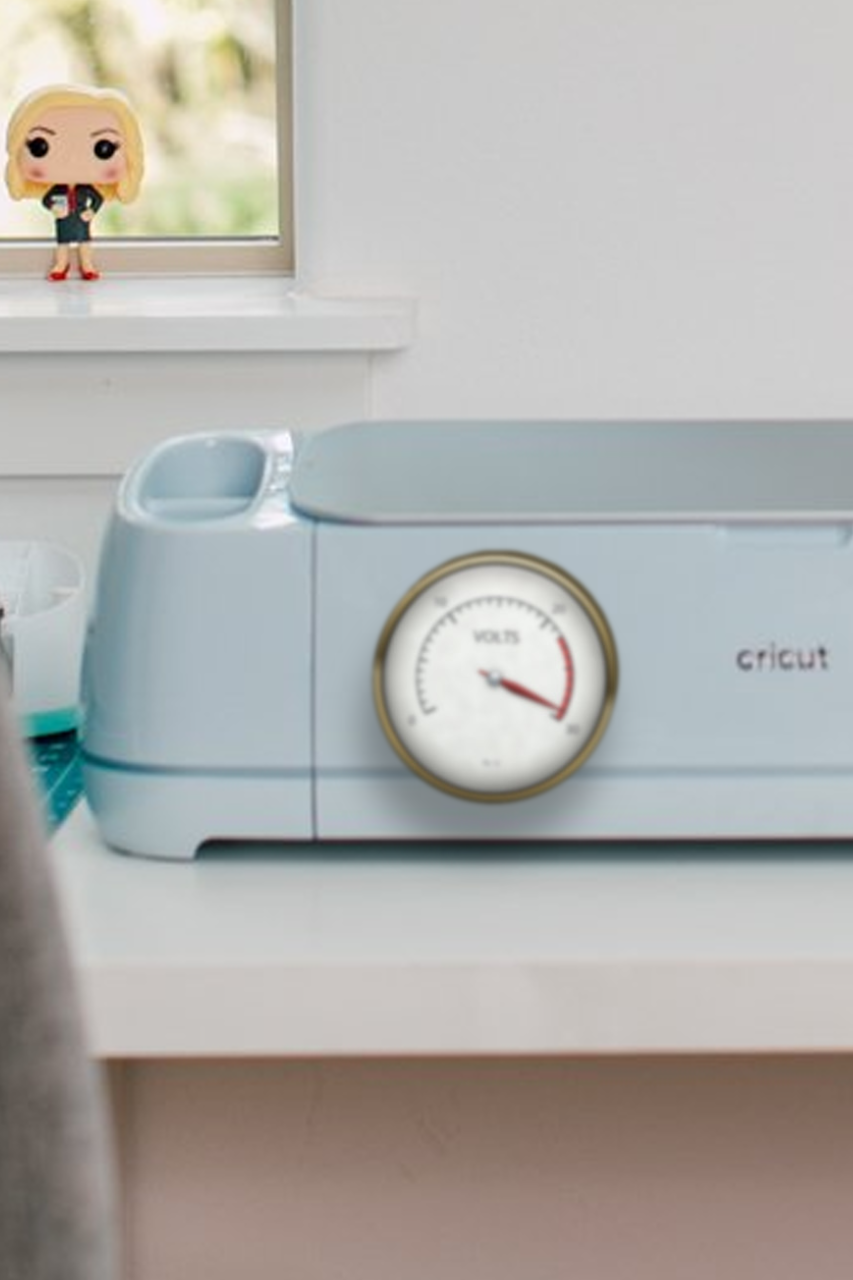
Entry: 29 V
